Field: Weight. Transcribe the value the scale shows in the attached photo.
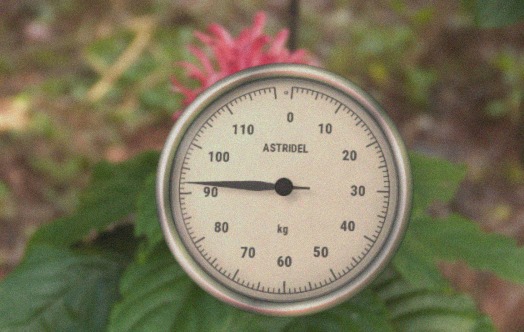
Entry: 92 kg
